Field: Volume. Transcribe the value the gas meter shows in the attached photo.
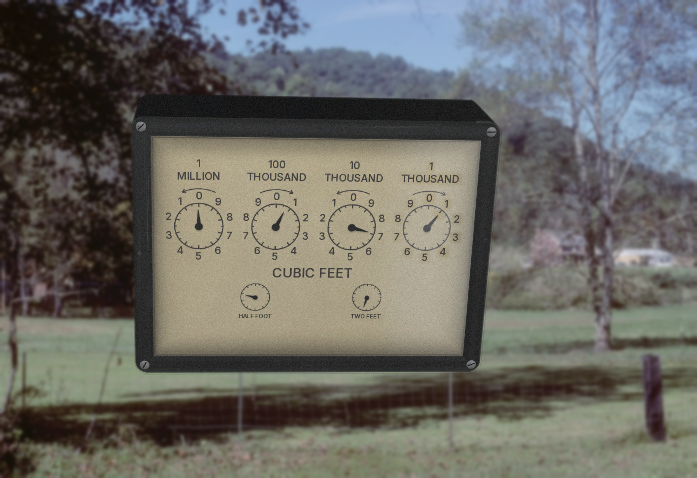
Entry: 7100 ft³
